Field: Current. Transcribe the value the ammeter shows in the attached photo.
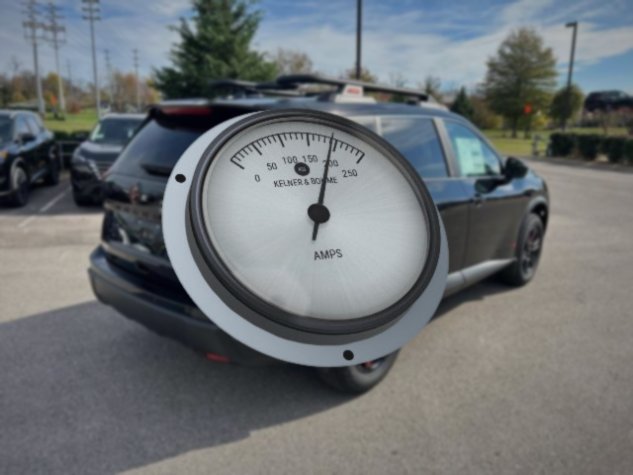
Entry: 190 A
